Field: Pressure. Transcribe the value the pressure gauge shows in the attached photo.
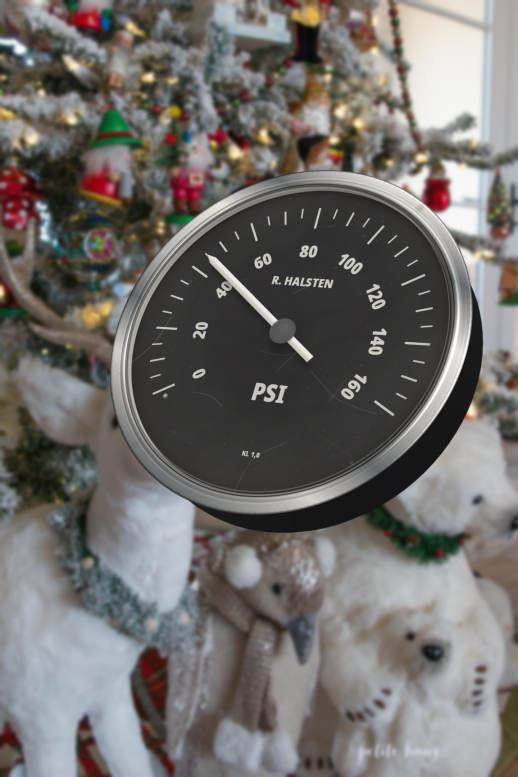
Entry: 45 psi
